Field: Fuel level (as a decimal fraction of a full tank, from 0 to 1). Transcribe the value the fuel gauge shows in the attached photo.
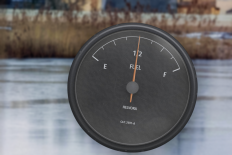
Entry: 0.5
